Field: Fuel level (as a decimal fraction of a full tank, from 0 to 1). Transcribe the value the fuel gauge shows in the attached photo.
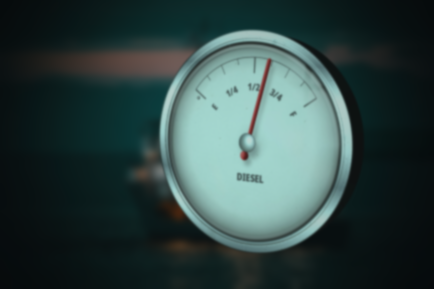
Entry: 0.625
